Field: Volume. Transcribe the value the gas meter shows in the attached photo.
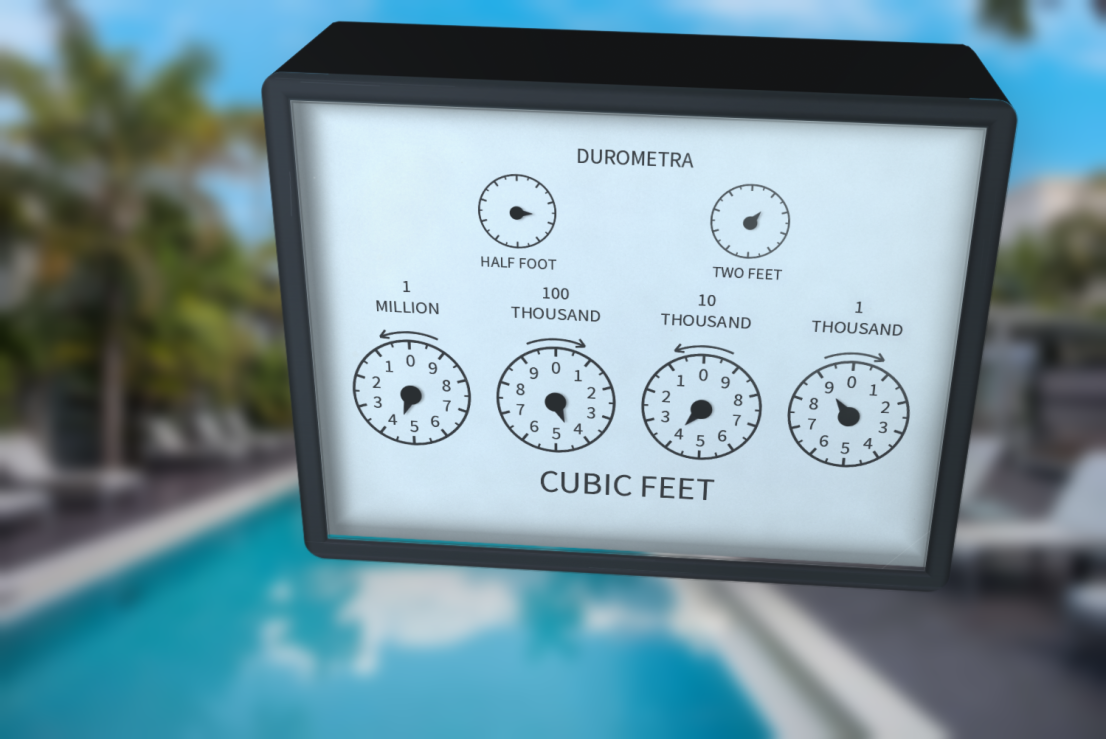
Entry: 443900 ft³
